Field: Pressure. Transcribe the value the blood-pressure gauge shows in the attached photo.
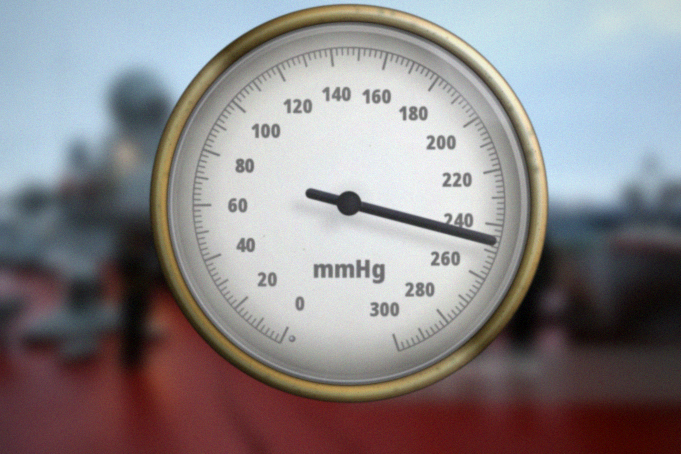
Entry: 246 mmHg
